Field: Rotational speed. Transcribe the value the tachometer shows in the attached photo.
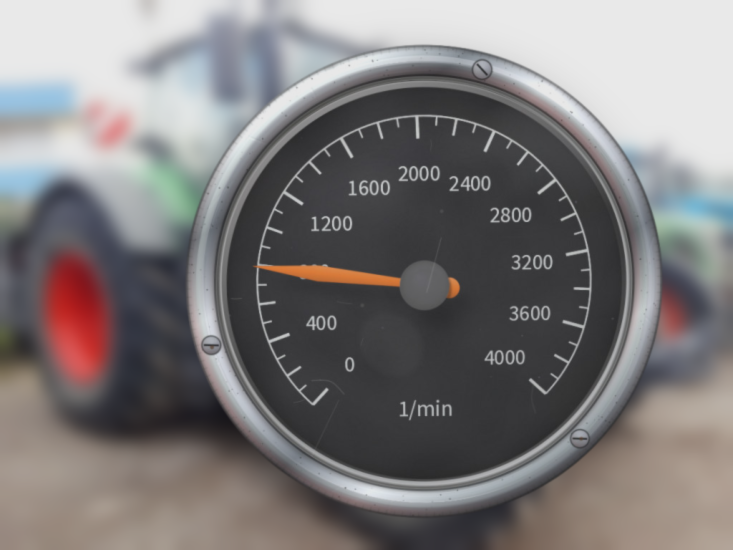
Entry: 800 rpm
